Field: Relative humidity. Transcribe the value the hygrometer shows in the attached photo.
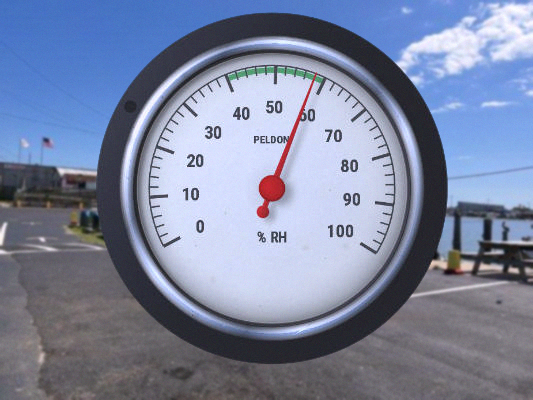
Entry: 58 %
